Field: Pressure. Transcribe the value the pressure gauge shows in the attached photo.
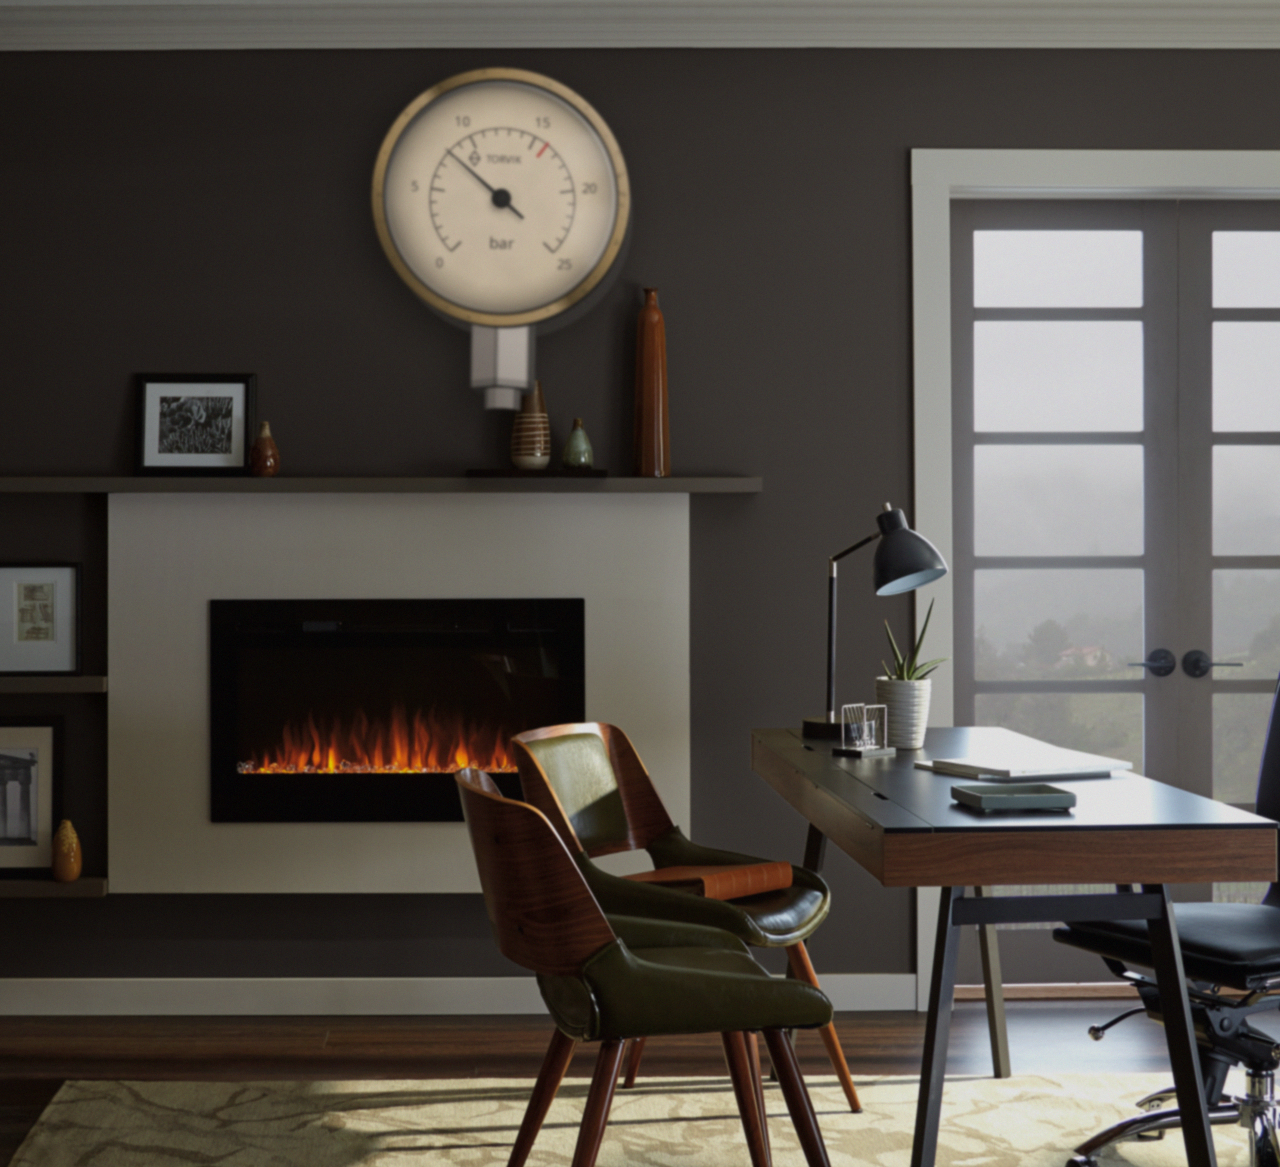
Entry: 8 bar
